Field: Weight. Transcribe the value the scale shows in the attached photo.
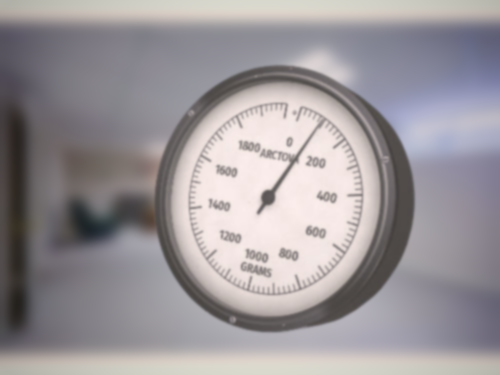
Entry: 100 g
